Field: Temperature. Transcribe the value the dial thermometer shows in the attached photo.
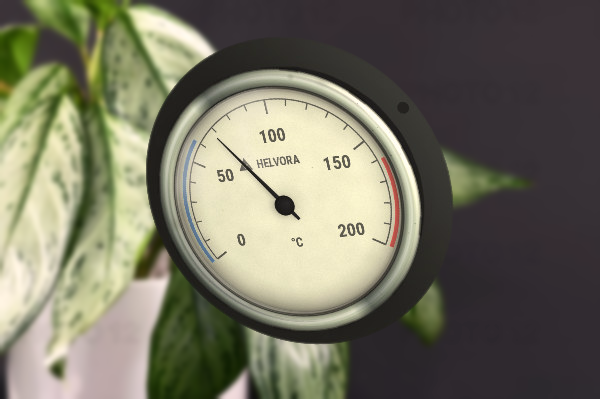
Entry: 70 °C
